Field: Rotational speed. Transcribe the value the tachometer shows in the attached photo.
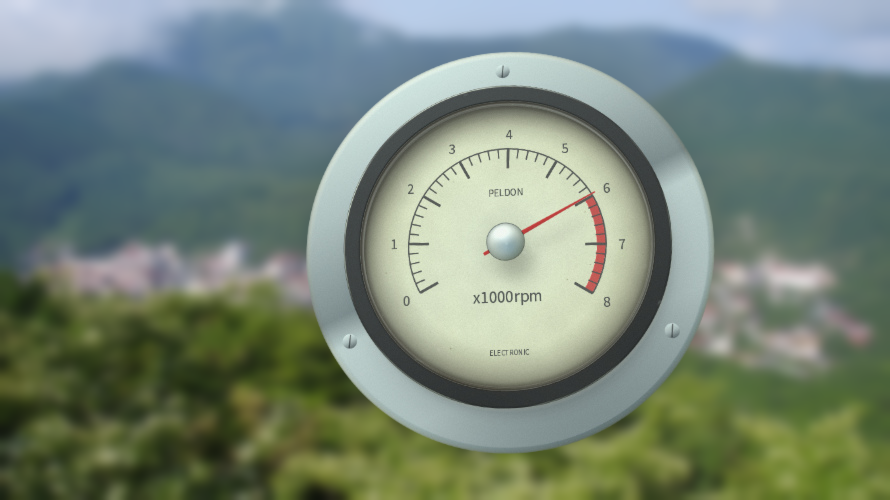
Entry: 6000 rpm
